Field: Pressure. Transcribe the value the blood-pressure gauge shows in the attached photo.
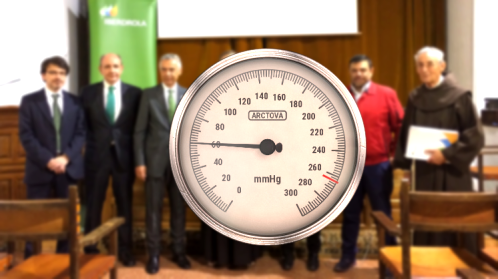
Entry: 60 mmHg
